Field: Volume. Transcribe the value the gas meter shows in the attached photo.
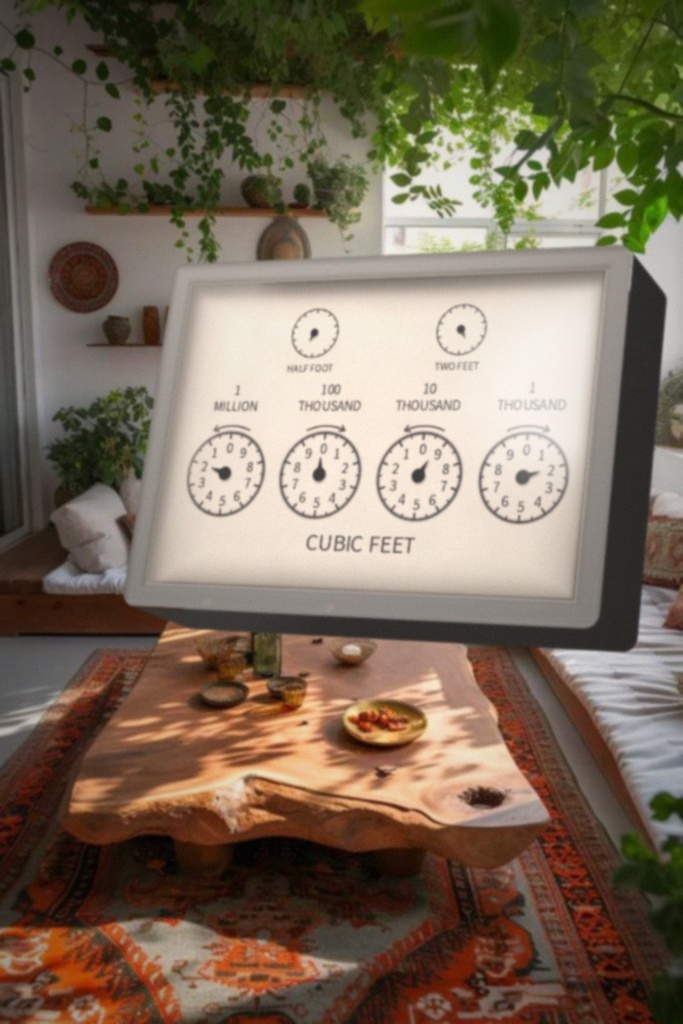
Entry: 199200 ft³
